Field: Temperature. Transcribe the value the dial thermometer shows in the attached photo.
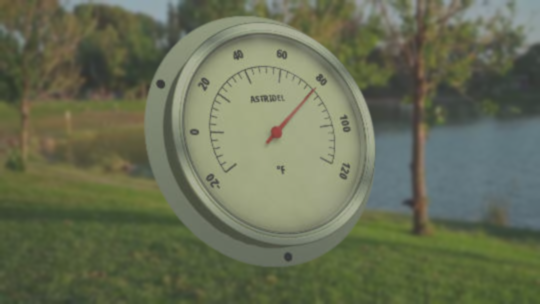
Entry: 80 °F
